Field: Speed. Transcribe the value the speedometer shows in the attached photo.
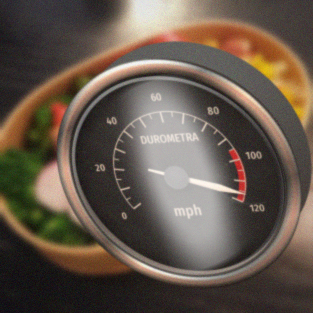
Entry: 115 mph
